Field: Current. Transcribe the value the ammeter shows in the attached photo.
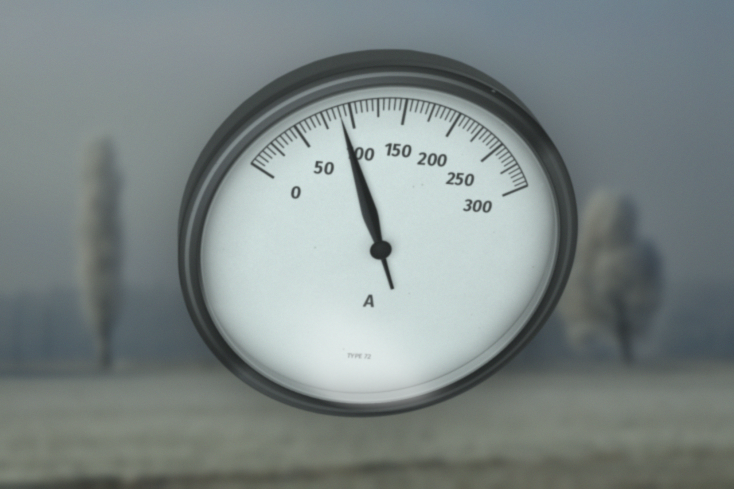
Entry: 90 A
